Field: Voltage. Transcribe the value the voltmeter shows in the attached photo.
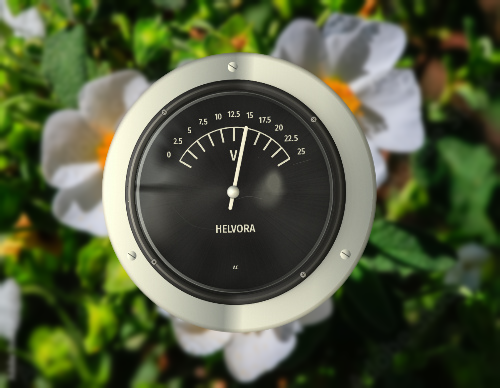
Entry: 15 V
